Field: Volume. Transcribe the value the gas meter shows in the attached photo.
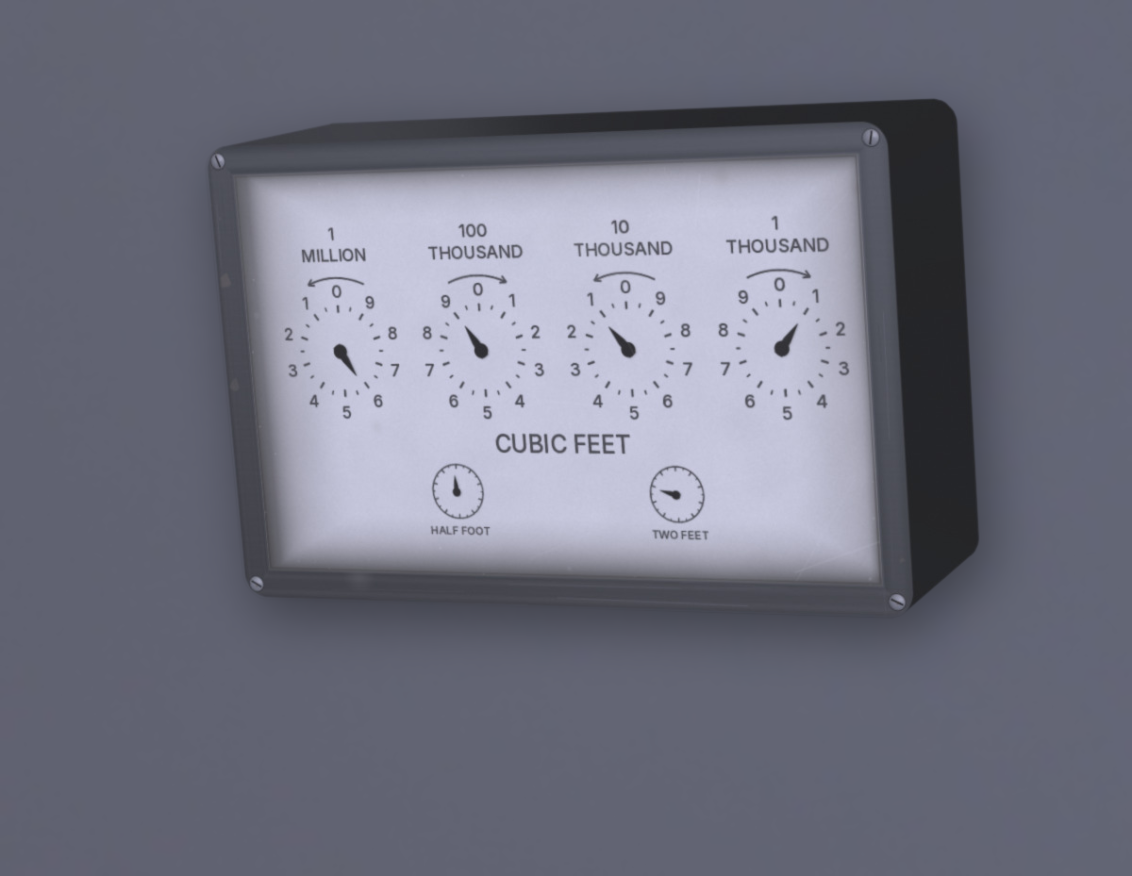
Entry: 591100 ft³
